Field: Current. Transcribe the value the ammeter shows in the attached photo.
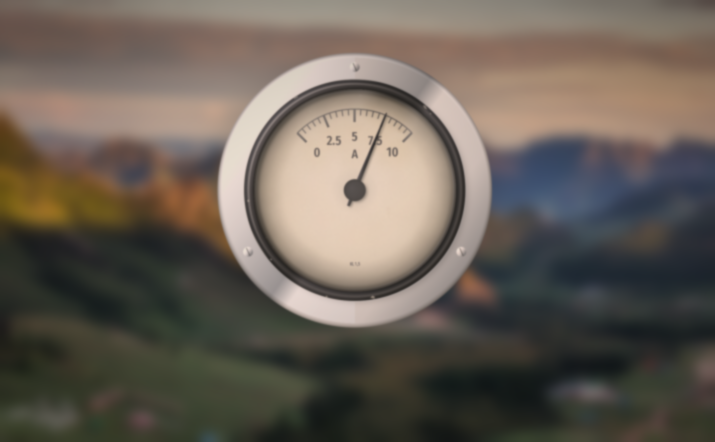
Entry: 7.5 A
